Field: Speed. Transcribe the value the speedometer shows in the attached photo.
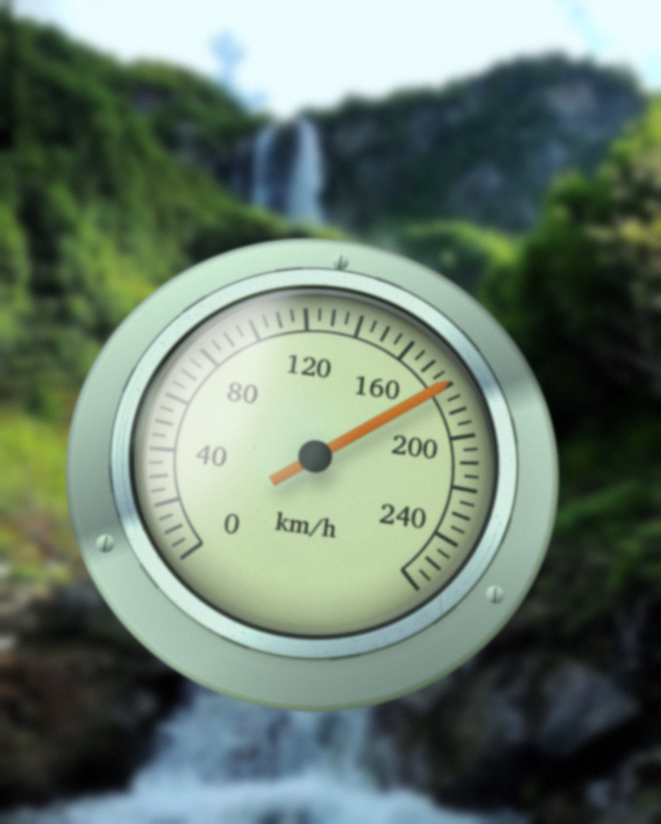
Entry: 180 km/h
